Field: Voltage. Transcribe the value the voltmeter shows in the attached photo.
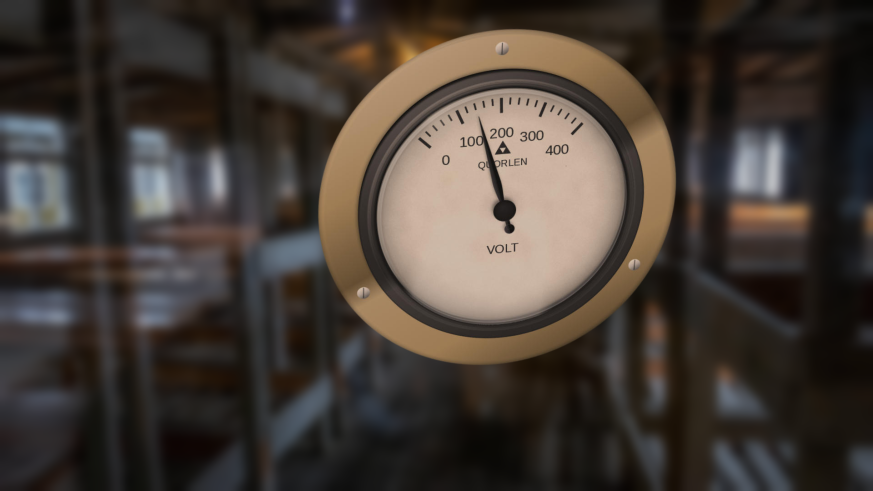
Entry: 140 V
